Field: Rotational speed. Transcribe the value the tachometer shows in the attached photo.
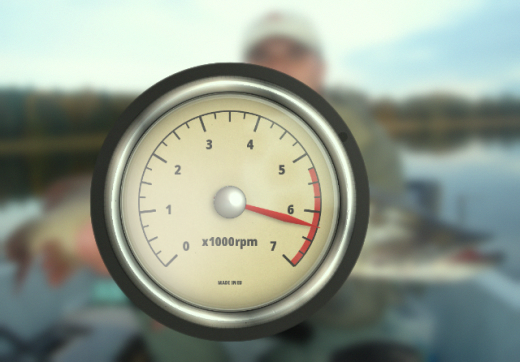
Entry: 6250 rpm
